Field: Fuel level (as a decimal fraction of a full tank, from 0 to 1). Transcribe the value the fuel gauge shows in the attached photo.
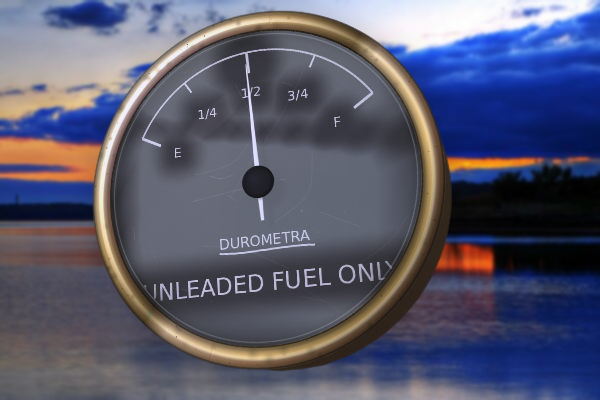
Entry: 0.5
